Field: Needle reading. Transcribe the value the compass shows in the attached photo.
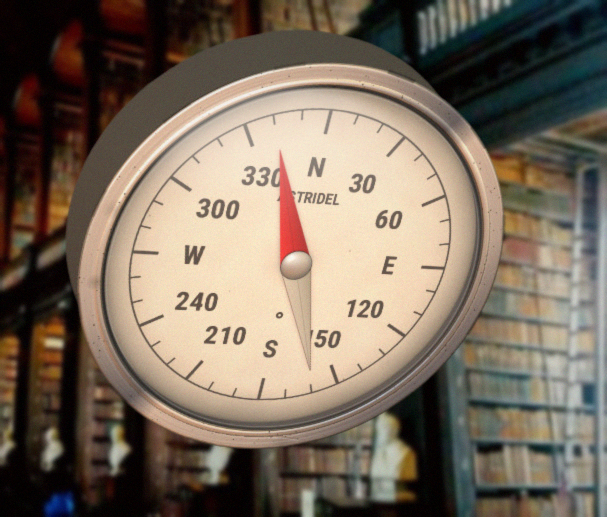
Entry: 340 °
